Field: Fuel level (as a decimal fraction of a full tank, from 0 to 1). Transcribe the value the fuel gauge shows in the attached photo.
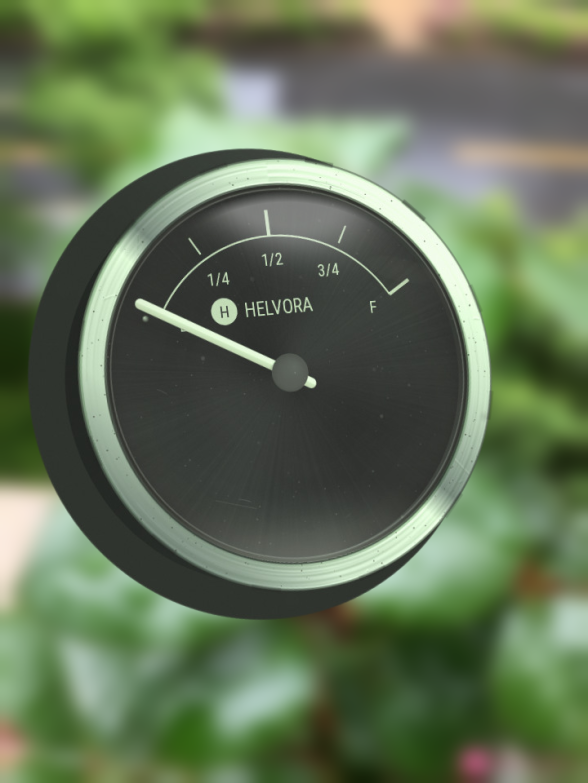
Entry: 0
